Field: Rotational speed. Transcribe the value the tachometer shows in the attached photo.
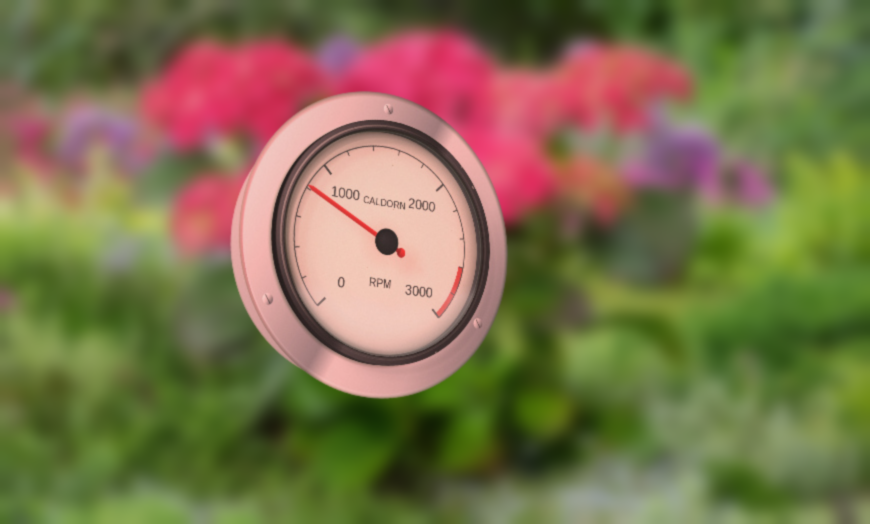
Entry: 800 rpm
